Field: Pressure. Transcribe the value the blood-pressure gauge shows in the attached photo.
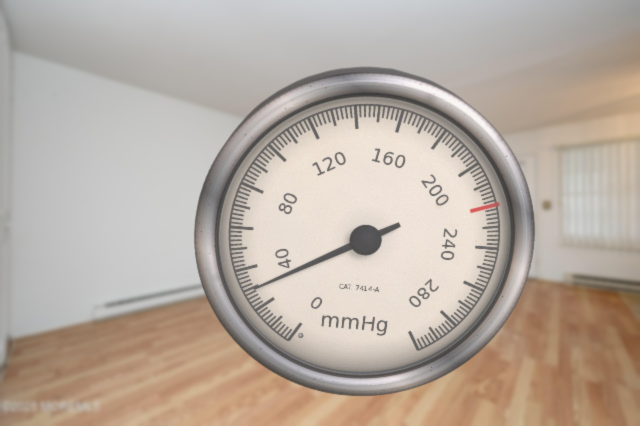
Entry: 30 mmHg
